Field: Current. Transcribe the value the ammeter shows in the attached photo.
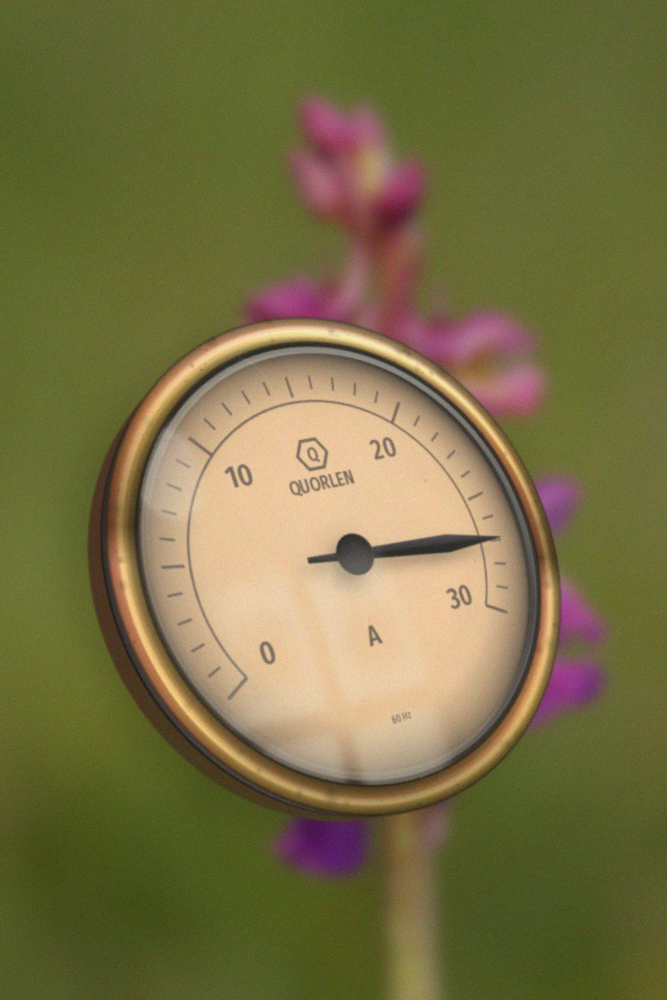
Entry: 27 A
